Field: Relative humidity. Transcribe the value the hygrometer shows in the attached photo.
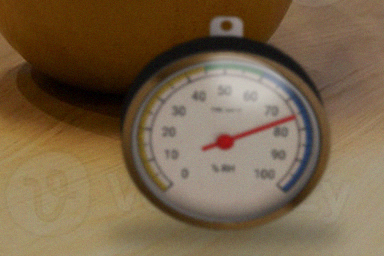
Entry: 75 %
